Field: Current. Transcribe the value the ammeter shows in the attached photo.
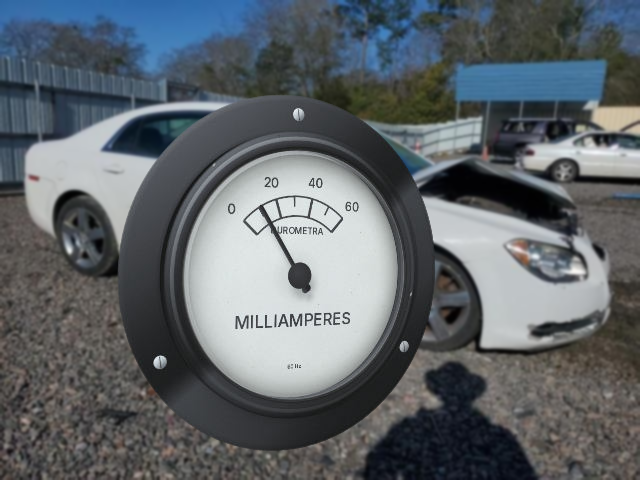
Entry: 10 mA
